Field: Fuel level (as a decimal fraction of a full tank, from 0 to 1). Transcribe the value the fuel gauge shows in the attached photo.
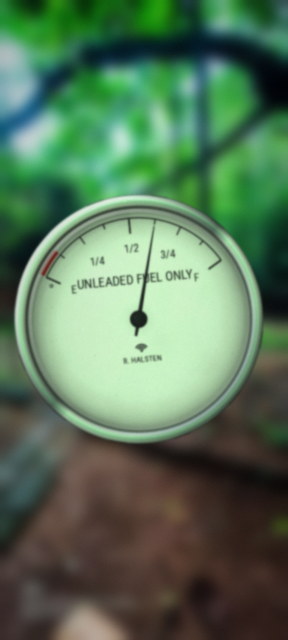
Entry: 0.625
